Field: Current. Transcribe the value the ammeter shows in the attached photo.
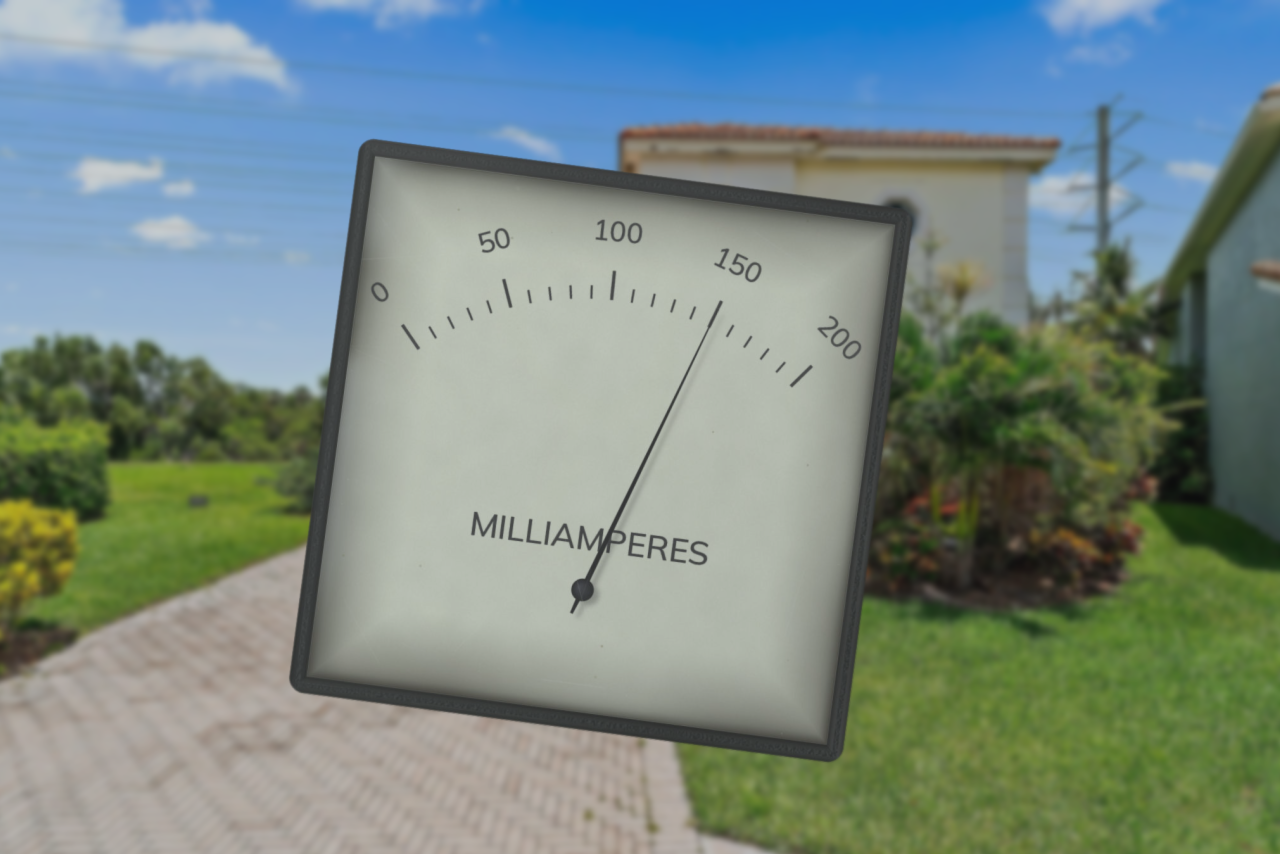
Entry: 150 mA
